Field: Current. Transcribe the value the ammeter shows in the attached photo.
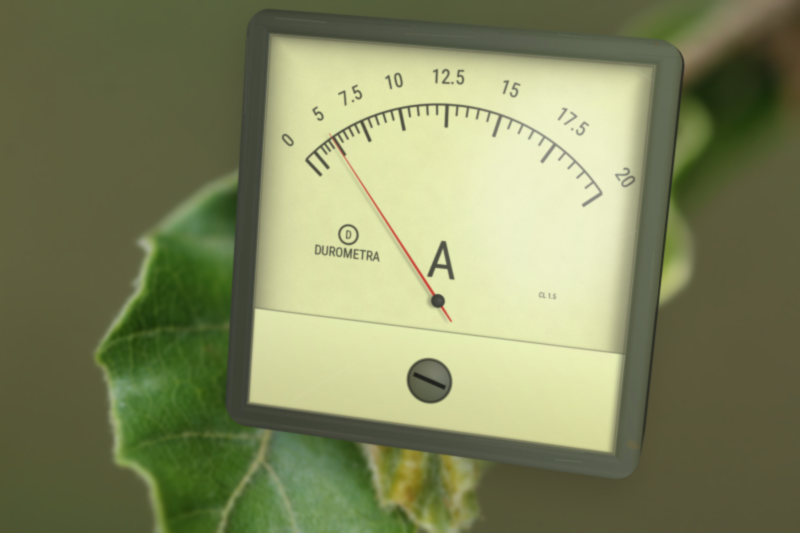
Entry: 5 A
